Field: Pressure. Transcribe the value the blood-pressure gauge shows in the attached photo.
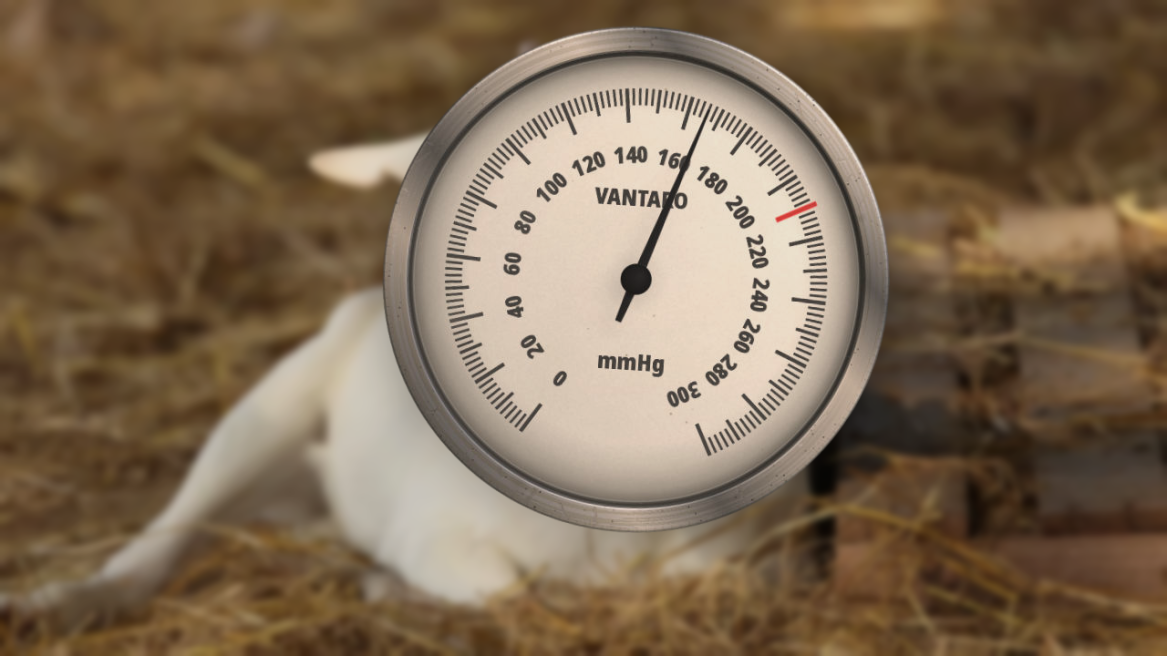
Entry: 166 mmHg
